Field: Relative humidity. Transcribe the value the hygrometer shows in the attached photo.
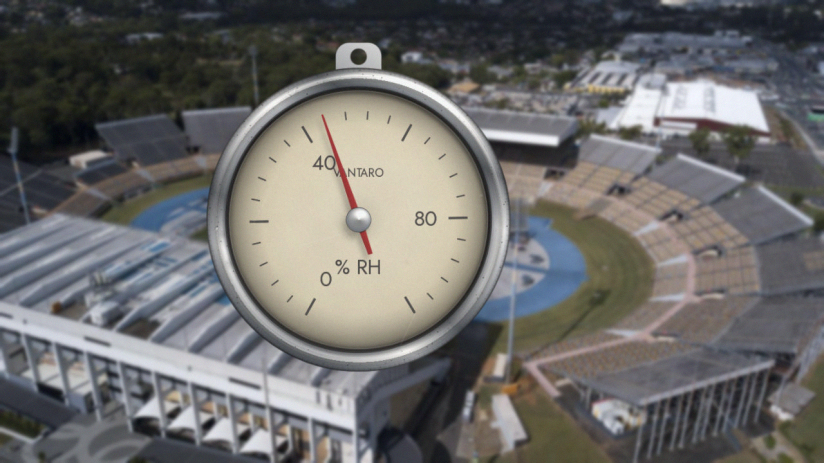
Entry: 44 %
